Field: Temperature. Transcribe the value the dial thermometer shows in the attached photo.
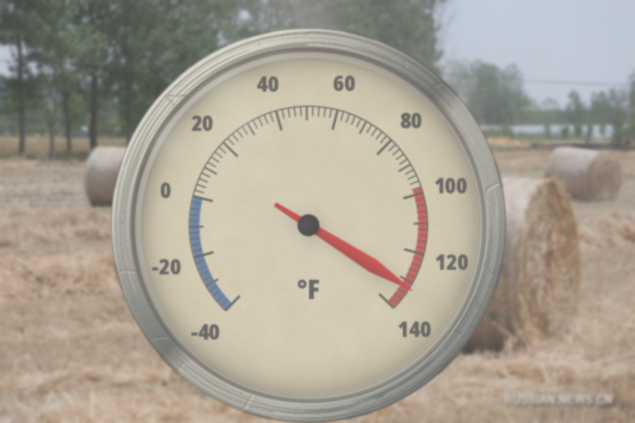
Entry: 132 °F
